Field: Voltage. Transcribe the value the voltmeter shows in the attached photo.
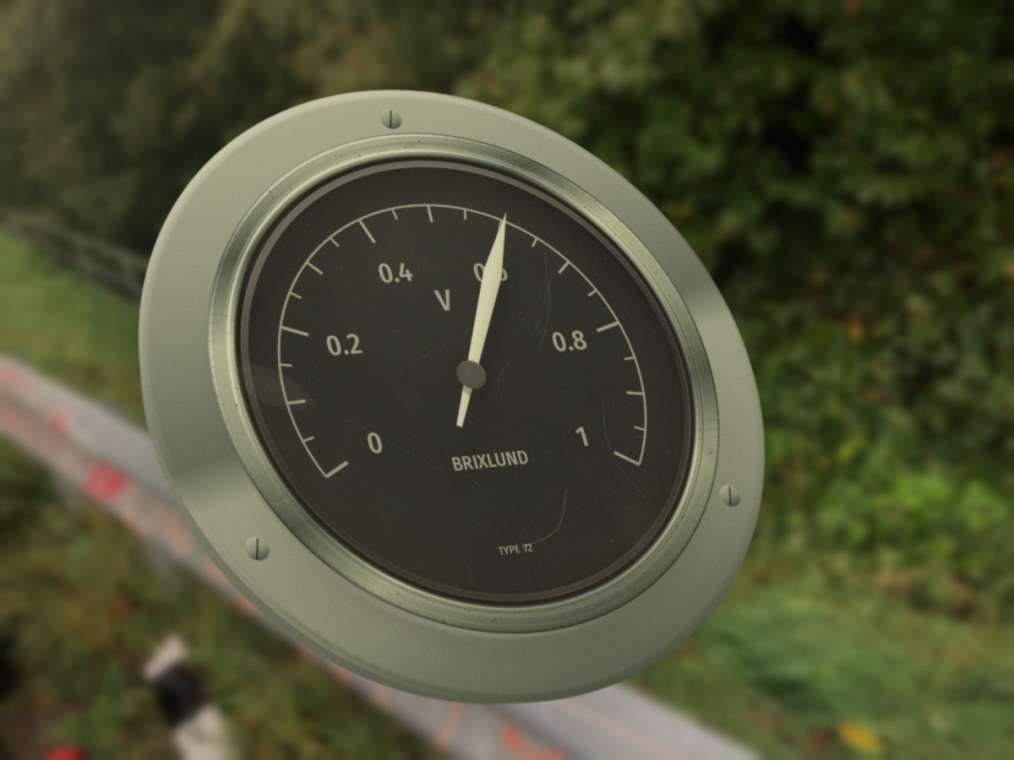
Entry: 0.6 V
